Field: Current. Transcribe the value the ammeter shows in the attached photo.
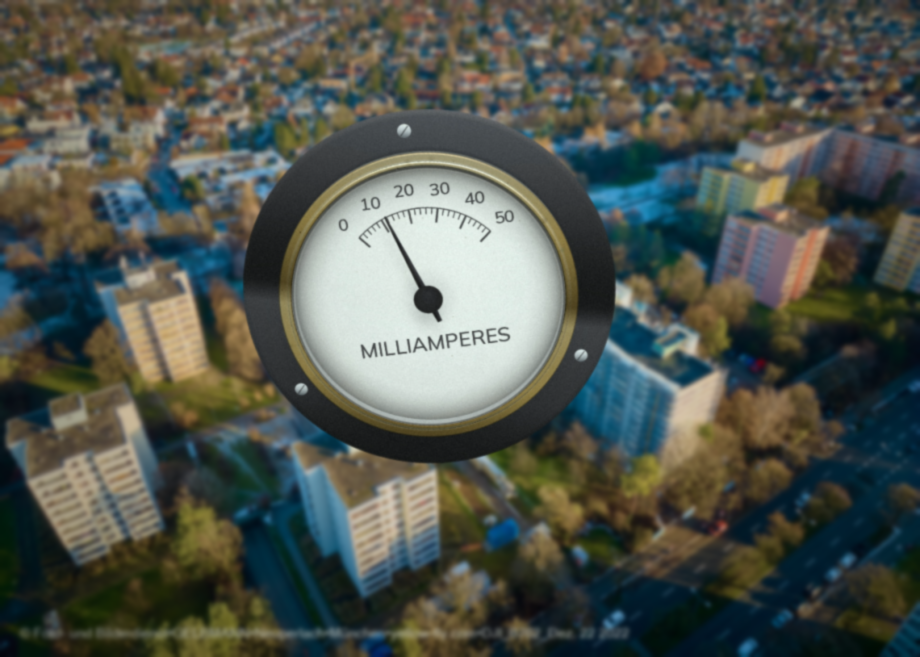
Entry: 12 mA
